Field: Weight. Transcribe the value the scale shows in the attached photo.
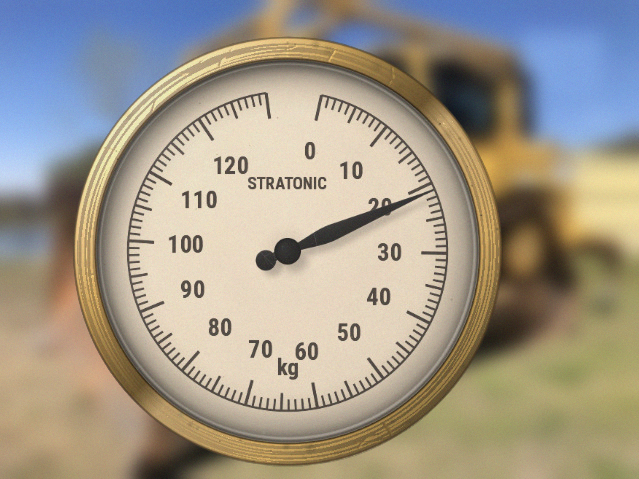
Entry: 21 kg
